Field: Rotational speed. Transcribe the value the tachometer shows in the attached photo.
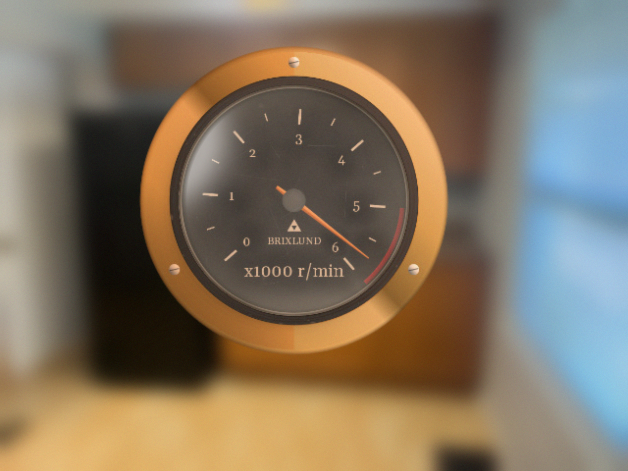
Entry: 5750 rpm
